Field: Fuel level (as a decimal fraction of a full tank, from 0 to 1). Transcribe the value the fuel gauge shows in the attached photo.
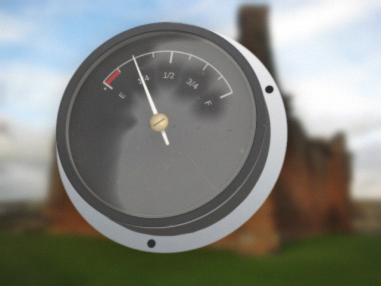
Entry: 0.25
